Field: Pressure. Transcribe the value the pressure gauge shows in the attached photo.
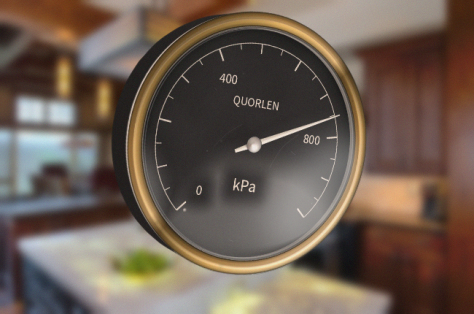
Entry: 750 kPa
